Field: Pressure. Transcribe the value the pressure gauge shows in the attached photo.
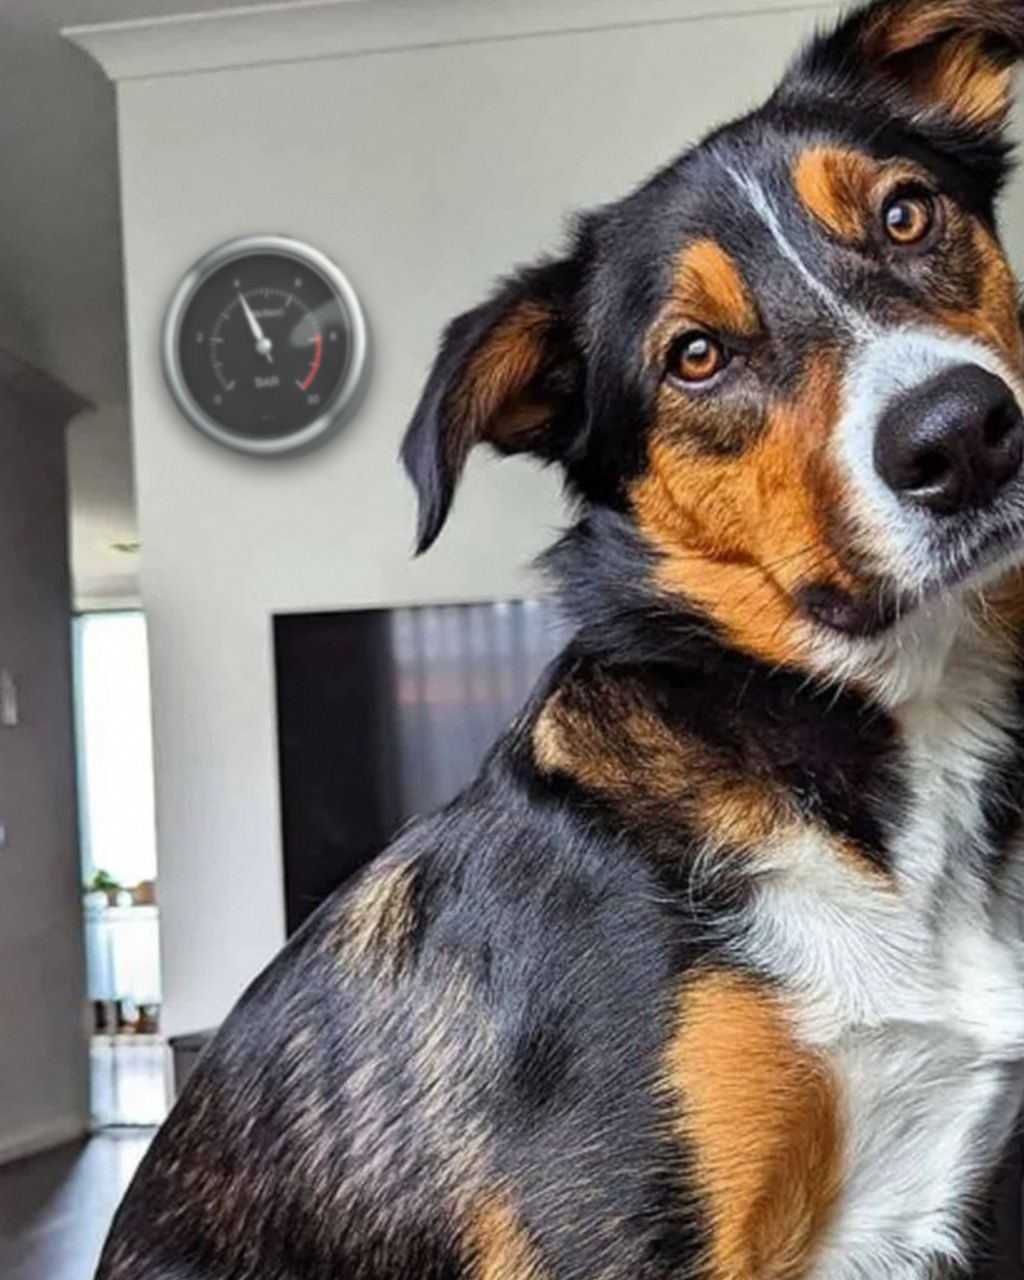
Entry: 4 bar
